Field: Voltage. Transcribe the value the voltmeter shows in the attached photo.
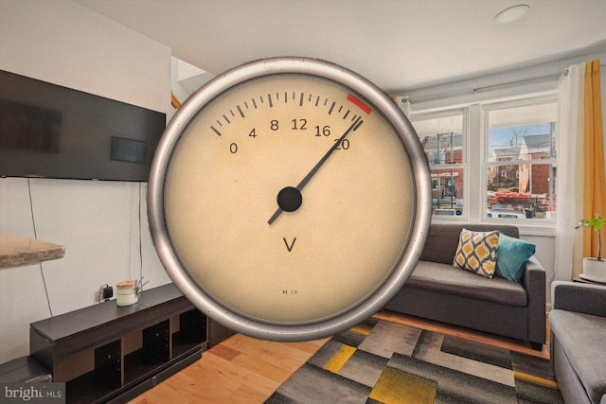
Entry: 19.5 V
